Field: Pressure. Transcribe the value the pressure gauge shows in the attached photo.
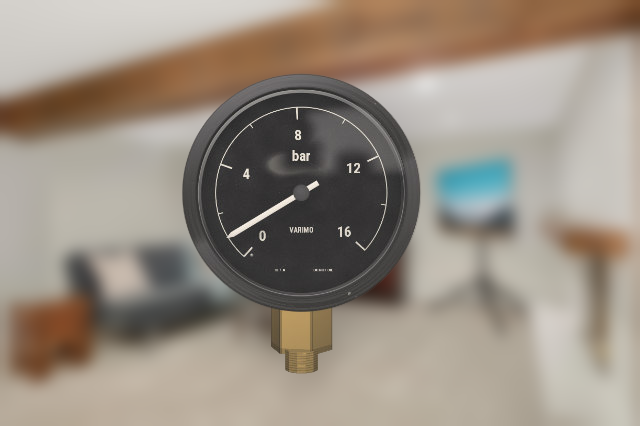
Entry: 1 bar
